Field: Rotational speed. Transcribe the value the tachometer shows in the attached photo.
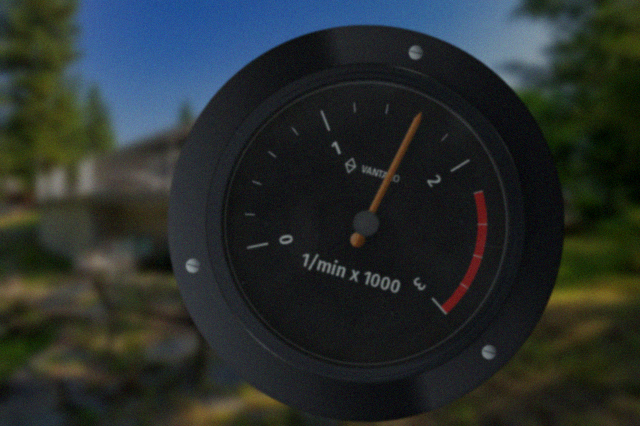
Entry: 1600 rpm
